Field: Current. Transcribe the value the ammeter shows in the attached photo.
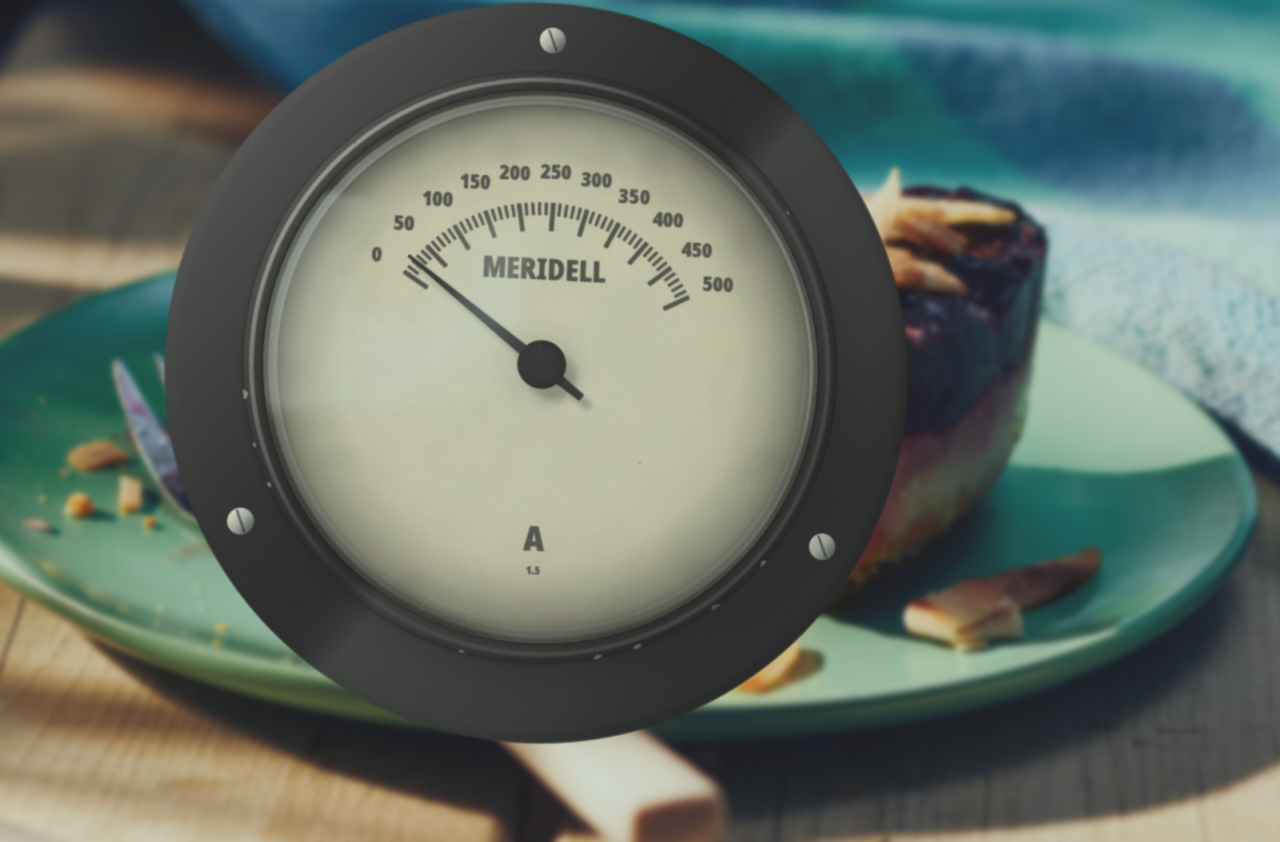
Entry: 20 A
